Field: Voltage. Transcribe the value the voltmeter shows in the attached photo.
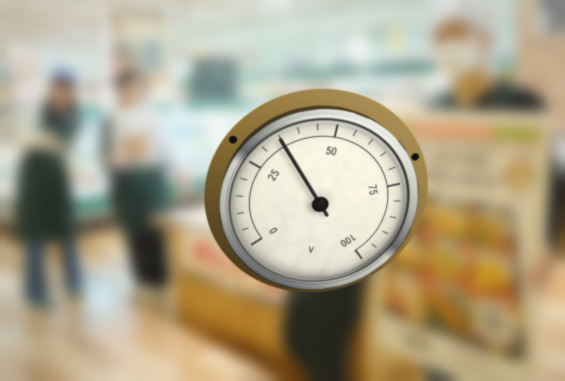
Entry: 35 V
